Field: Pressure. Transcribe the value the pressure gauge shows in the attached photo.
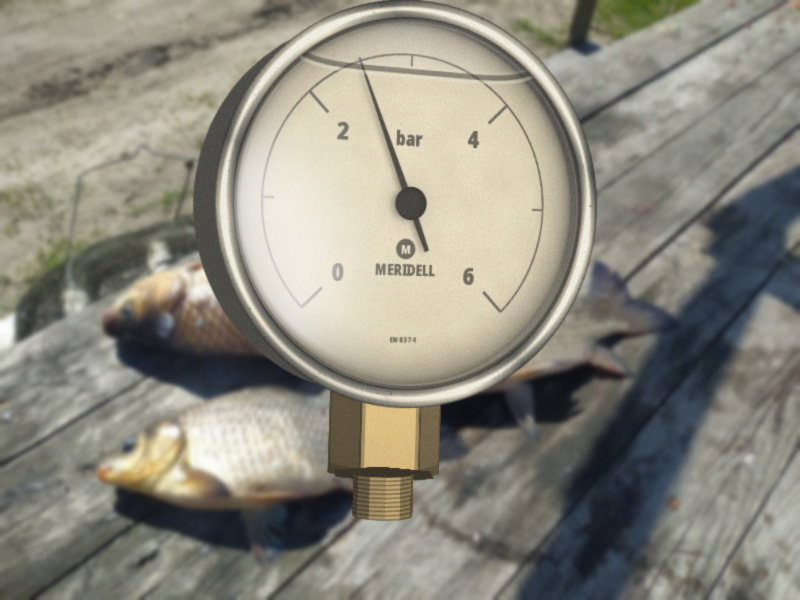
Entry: 2.5 bar
